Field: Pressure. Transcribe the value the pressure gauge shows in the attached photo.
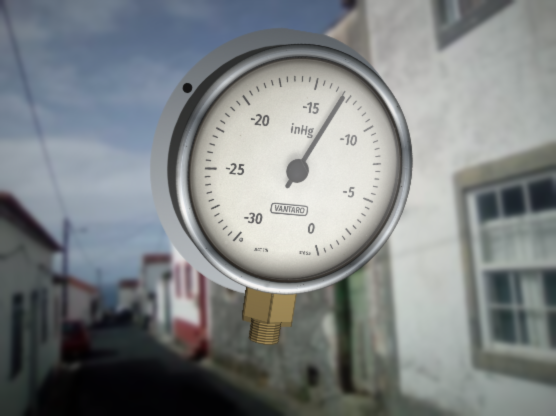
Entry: -13 inHg
